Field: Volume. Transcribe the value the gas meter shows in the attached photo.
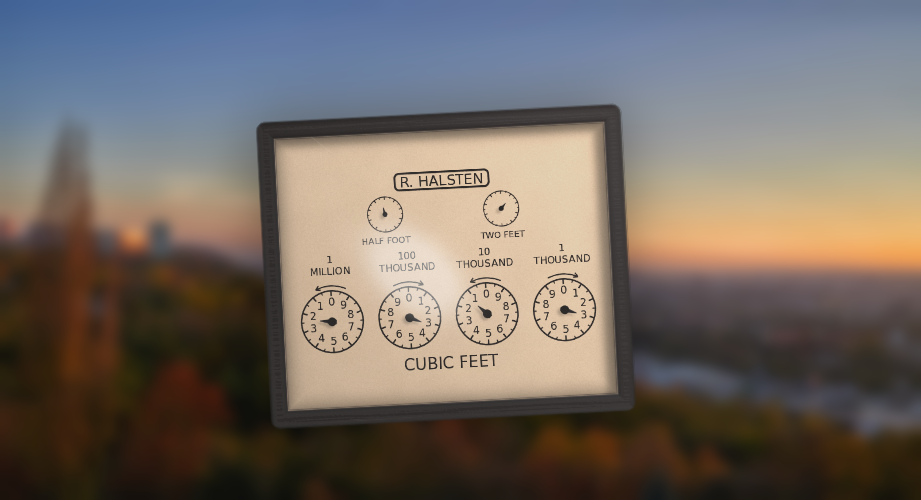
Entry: 231300 ft³
